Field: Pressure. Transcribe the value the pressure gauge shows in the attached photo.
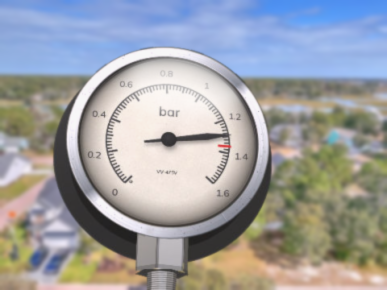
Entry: 1.3 bar
